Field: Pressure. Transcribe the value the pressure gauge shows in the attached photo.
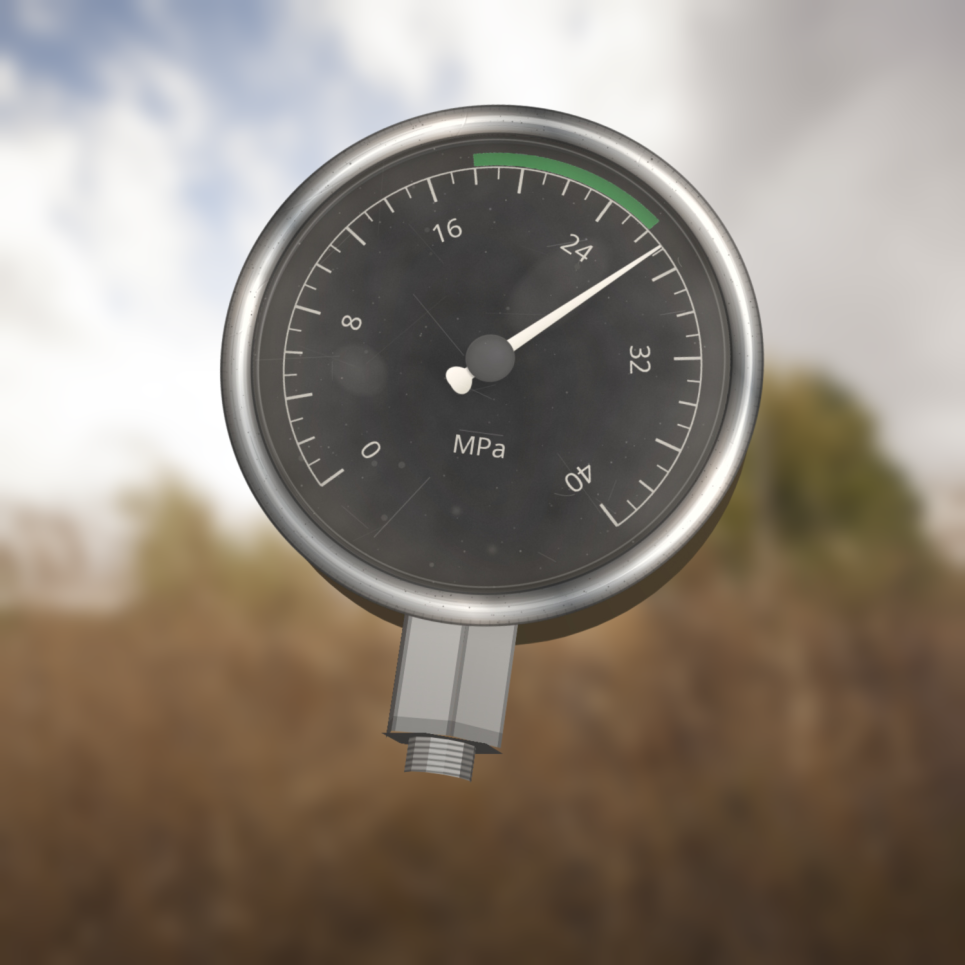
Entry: 27 MPa
